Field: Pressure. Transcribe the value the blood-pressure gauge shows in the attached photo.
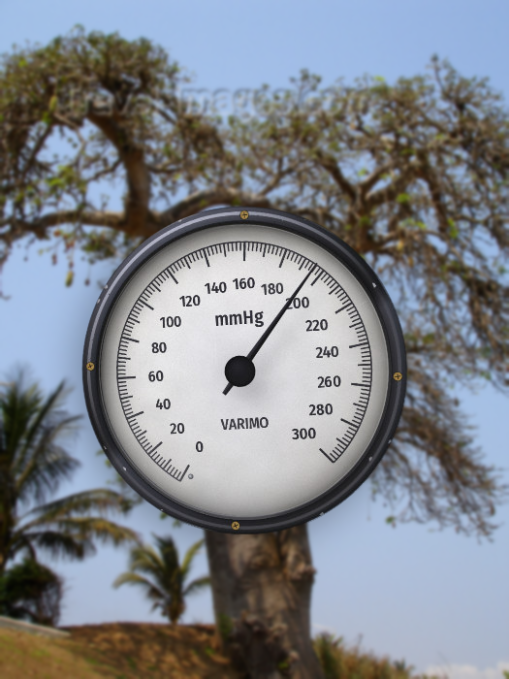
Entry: 196 mmHg
